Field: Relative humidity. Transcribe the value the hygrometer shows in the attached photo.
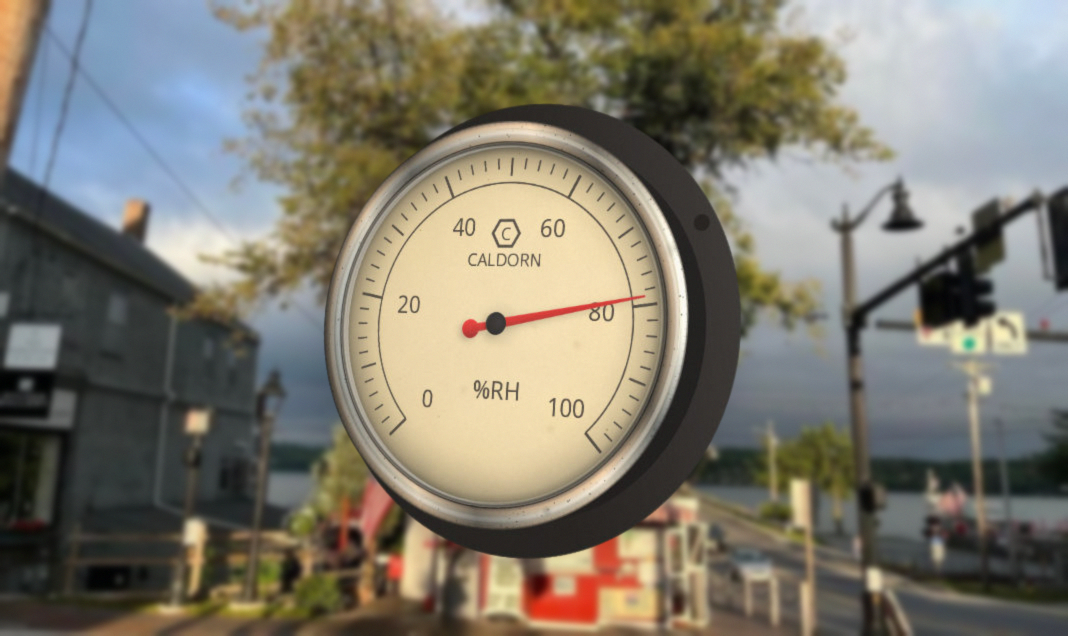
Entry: 79 %
